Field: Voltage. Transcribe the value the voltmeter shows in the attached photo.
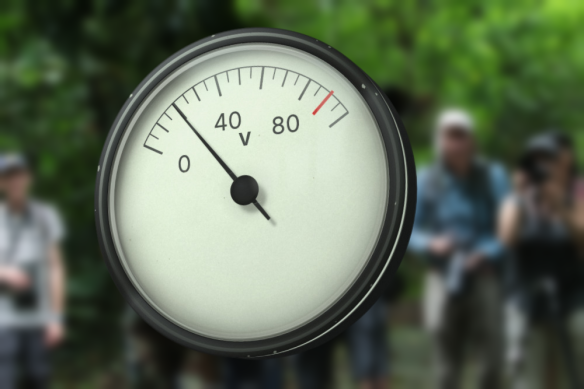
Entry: 20 V
